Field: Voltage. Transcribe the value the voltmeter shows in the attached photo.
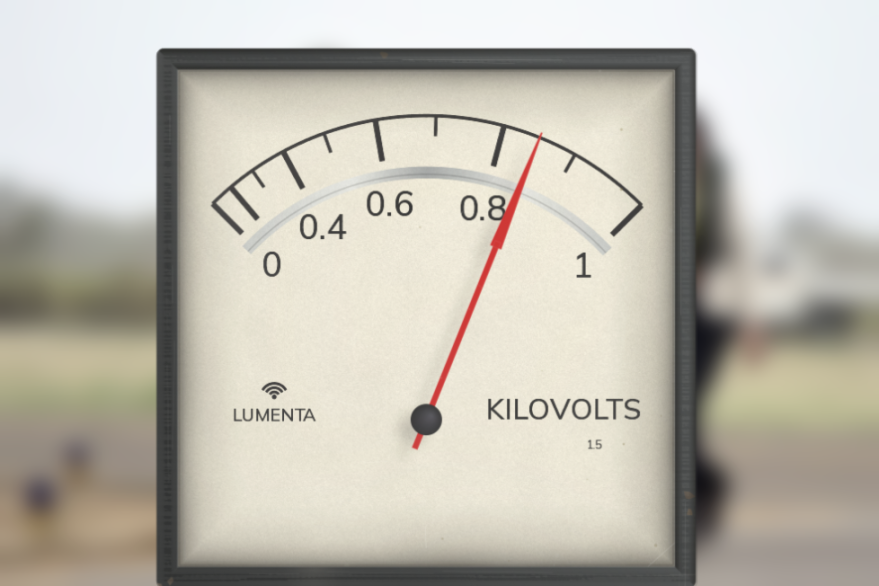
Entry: 0.85 kV
